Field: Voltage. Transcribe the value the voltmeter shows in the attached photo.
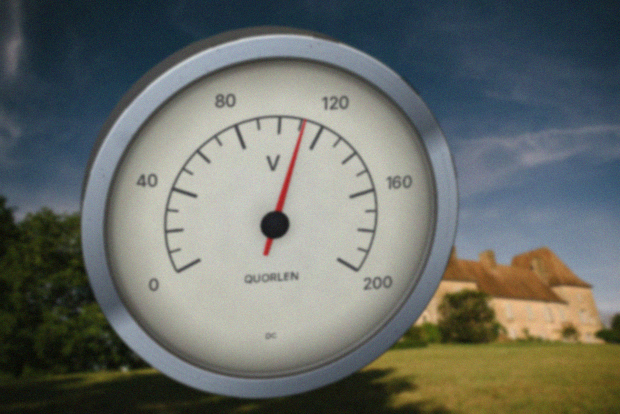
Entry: 110 V
